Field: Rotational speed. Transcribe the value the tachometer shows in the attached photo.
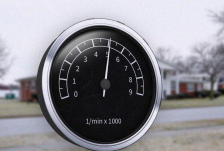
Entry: 5000 rpm
